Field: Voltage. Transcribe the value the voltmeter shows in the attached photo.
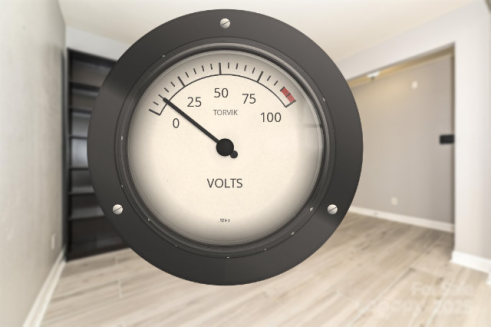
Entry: 10 V
